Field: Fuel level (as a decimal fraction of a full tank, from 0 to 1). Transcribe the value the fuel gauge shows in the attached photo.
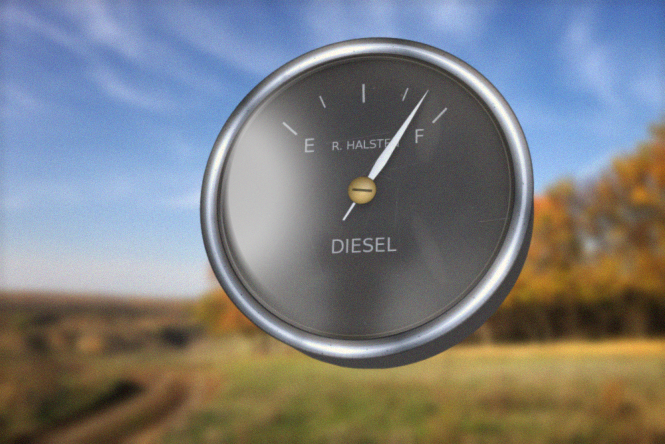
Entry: 0.875
